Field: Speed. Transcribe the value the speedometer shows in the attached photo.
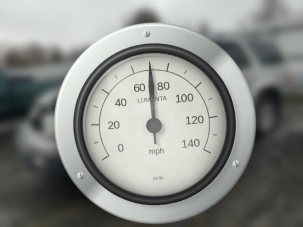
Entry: 70 mph
